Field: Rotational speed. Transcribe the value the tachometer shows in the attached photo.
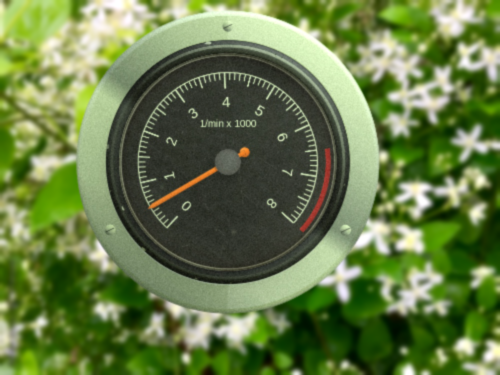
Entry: 500 rpm
